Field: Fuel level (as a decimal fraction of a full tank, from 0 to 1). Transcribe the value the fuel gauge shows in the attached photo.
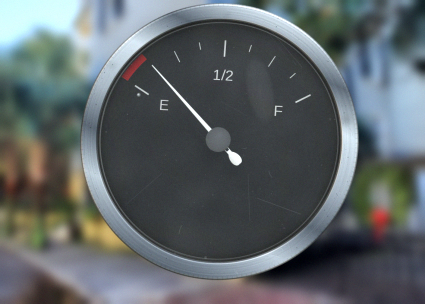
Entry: 0.125
